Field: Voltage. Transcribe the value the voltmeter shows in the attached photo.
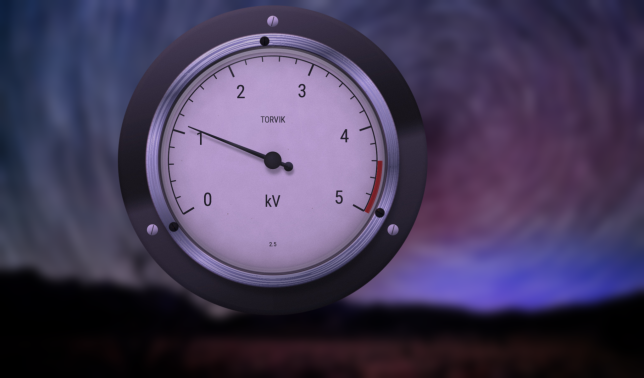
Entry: 1.1 kV
